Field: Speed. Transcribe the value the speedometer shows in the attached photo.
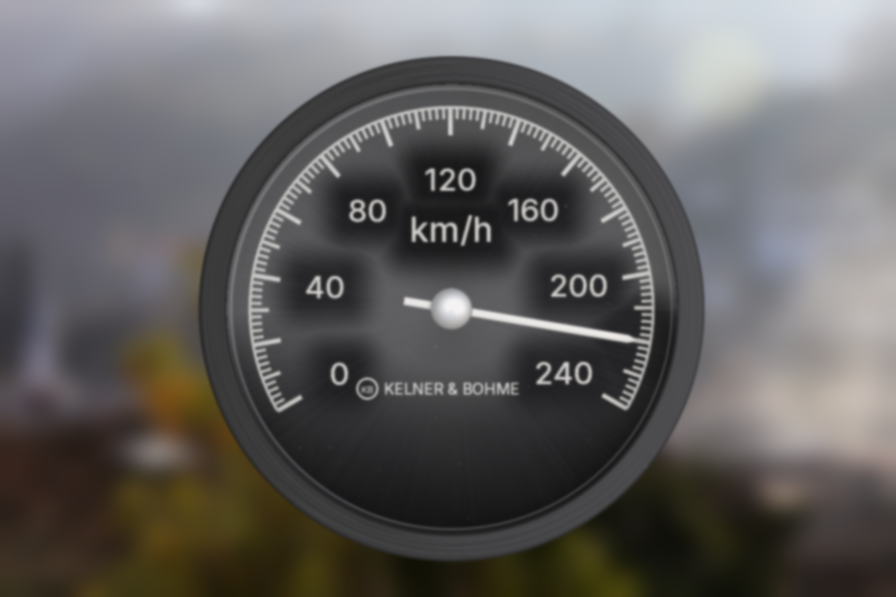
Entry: 220 km/h
